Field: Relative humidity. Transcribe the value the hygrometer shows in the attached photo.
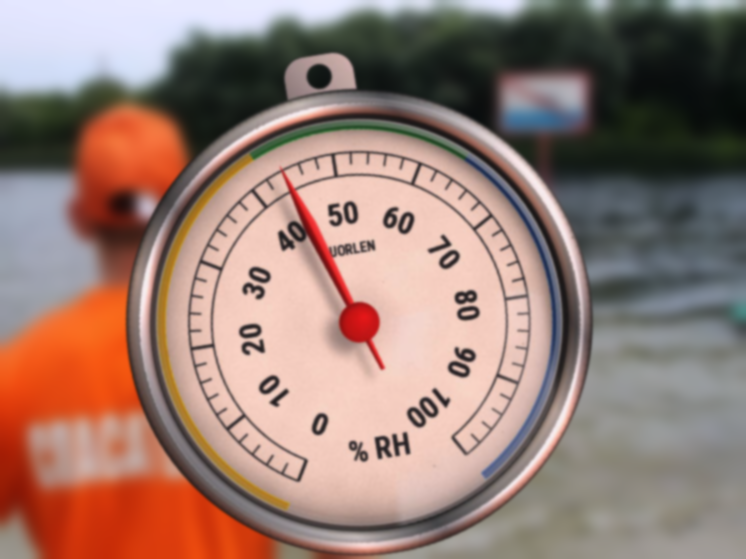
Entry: 44 %
